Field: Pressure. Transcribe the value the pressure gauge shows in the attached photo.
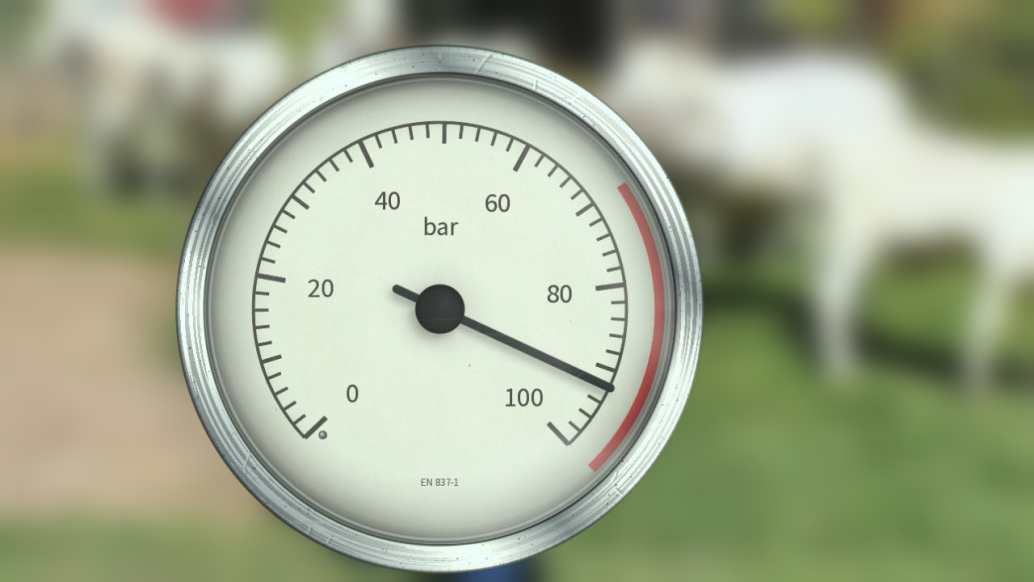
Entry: 92 bar
